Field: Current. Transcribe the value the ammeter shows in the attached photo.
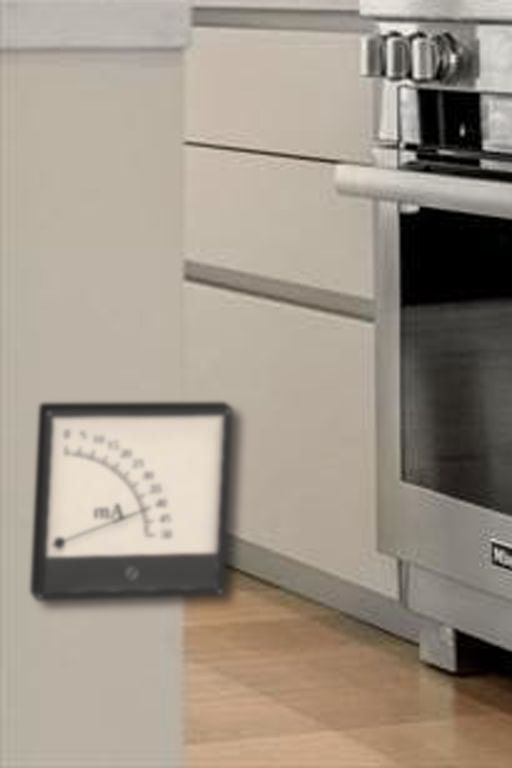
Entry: 40 mA
